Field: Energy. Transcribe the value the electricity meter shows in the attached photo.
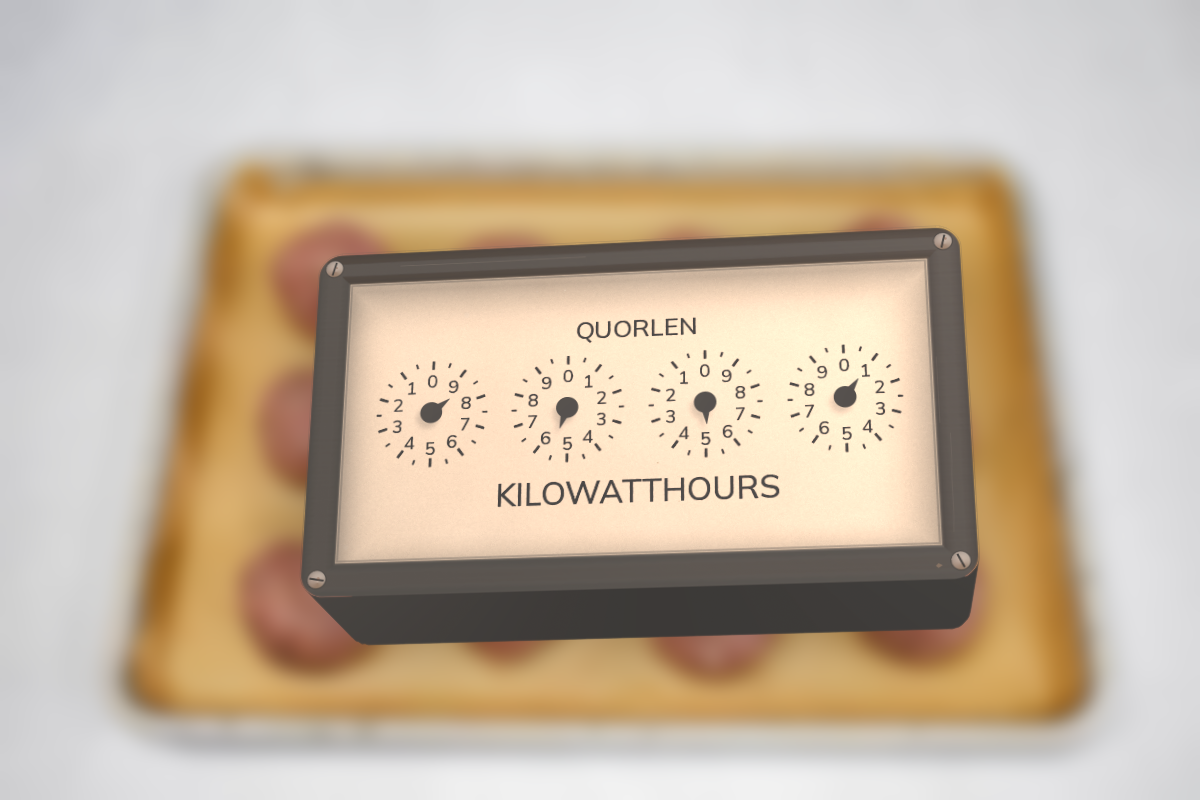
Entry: 8551 kWh
